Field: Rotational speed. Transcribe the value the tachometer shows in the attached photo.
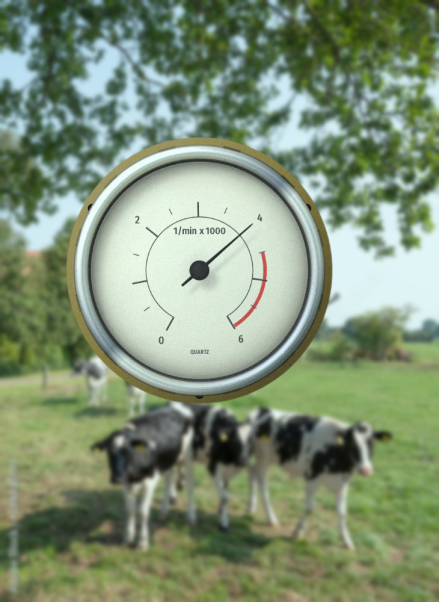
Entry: 4000 rpm
